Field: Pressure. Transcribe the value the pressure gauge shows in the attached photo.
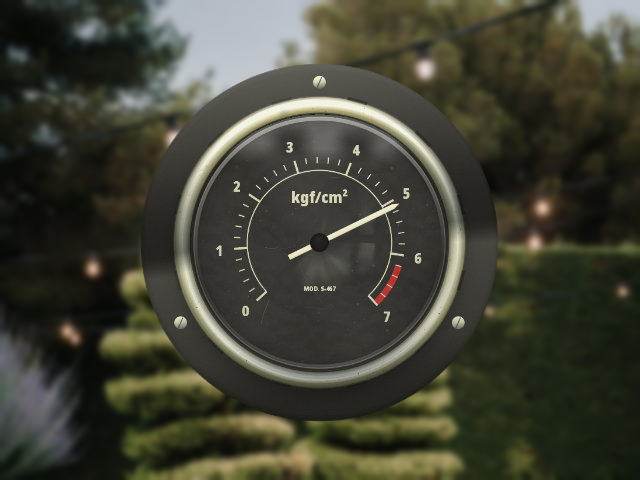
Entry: 5.1 kg/cm²
